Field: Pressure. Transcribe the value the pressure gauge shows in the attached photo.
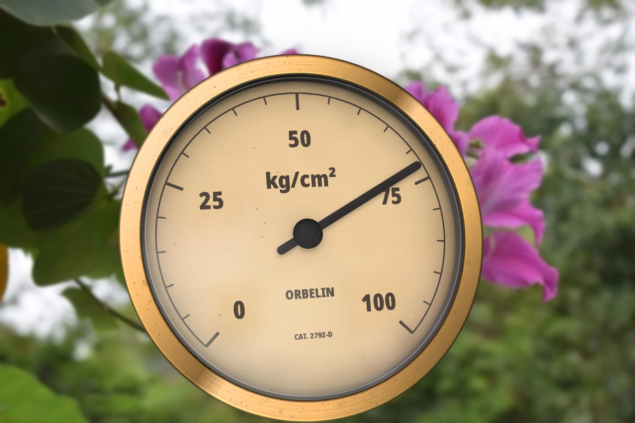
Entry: 72.5 kg/cm²
